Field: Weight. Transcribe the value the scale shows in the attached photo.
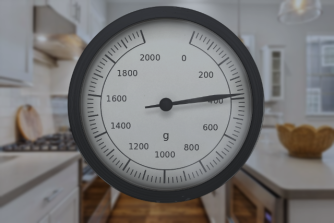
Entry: 380 g
